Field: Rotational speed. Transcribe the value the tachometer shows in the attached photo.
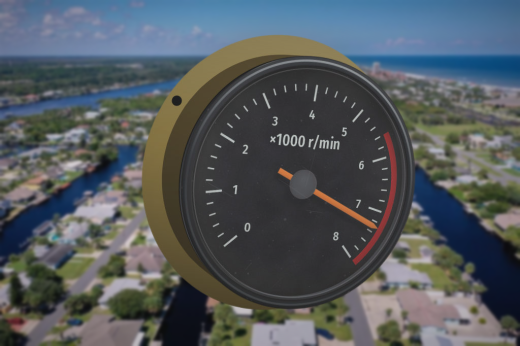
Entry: 7300 rpm
